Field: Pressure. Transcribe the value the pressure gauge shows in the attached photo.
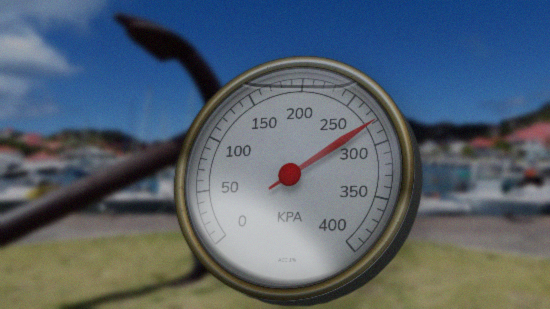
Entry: 280 kPa
